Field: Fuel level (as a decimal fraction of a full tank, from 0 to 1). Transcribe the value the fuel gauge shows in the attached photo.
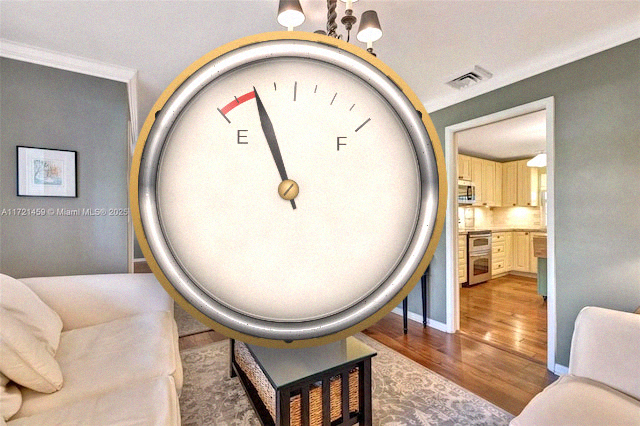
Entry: 0.25
